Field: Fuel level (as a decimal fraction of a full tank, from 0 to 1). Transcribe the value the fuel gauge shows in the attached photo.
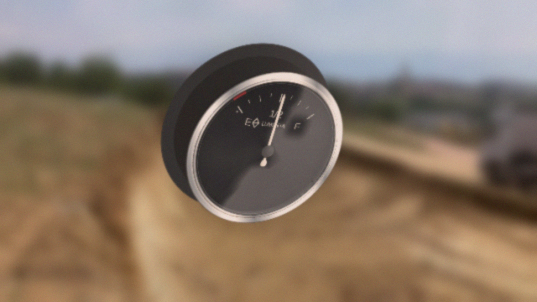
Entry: 0.5
